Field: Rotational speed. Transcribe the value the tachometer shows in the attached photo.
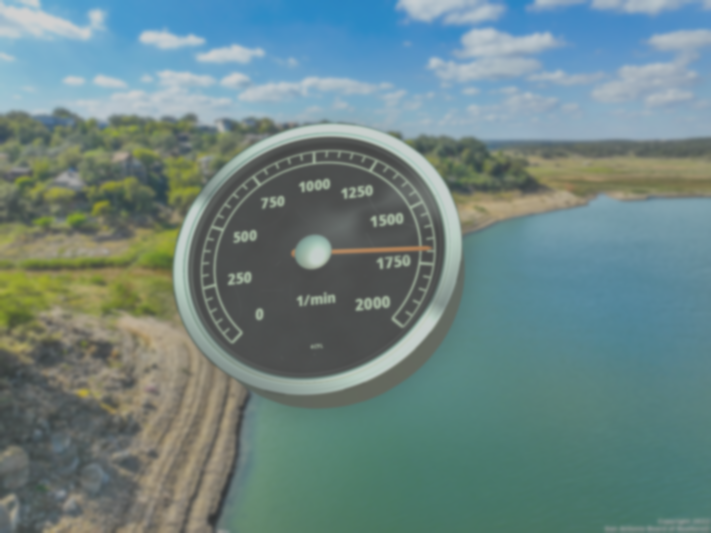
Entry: 1700 rpm
